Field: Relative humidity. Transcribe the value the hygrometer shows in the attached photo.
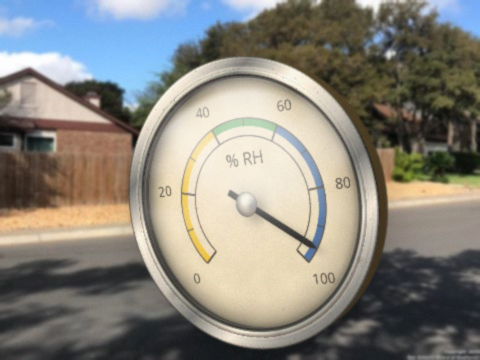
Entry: 95 %
